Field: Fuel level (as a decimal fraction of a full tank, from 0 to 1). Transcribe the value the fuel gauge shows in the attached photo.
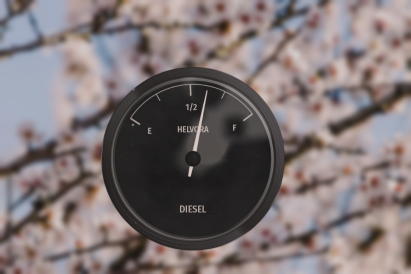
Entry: 0.625
